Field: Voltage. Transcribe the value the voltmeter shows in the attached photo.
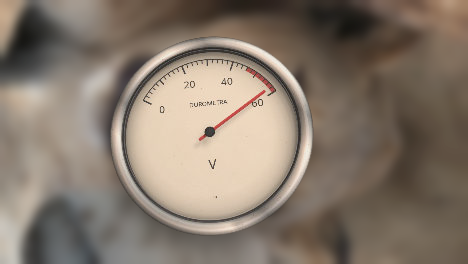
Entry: 58 V
